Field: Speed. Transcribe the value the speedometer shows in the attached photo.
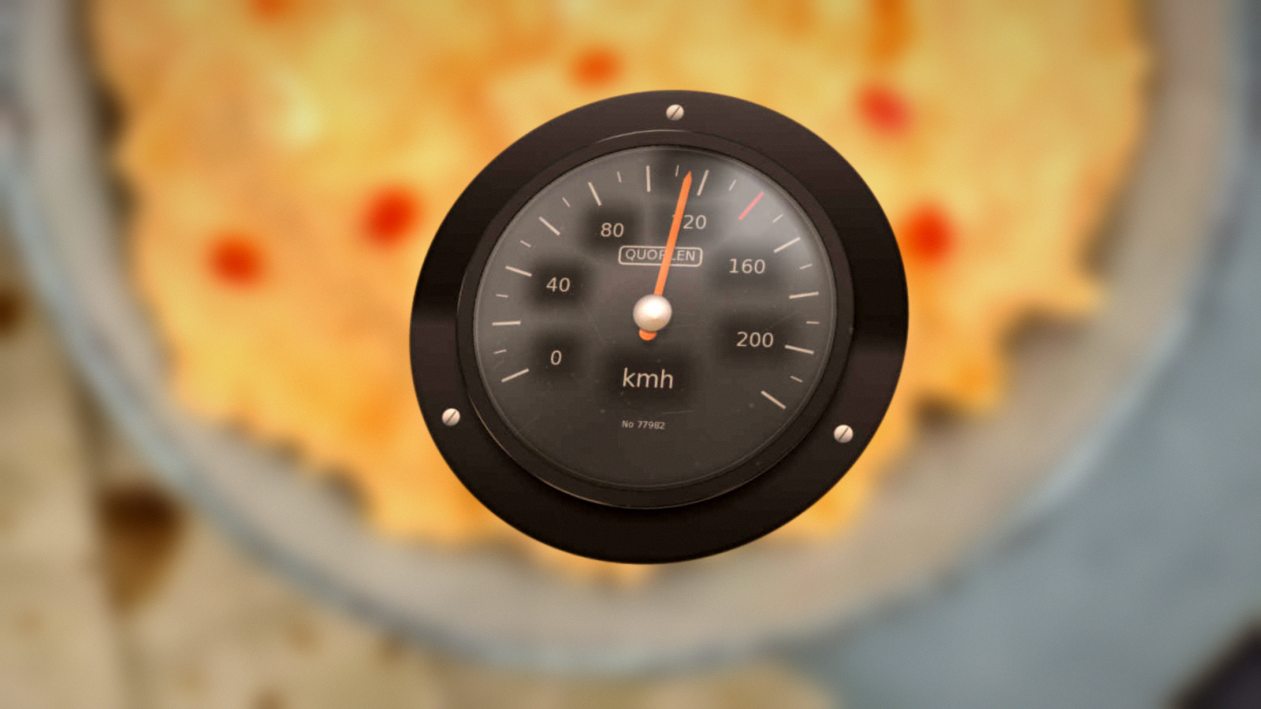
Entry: 115 km/h
